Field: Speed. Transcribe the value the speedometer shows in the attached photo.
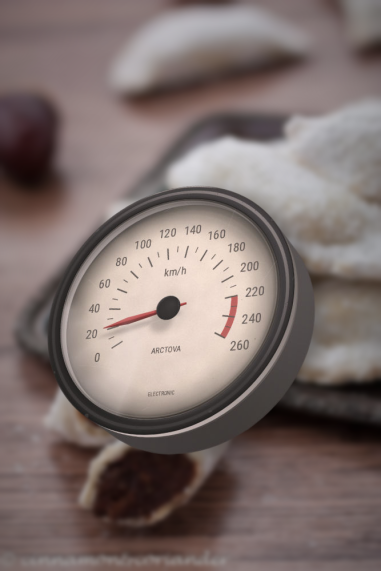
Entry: 20 km/h
